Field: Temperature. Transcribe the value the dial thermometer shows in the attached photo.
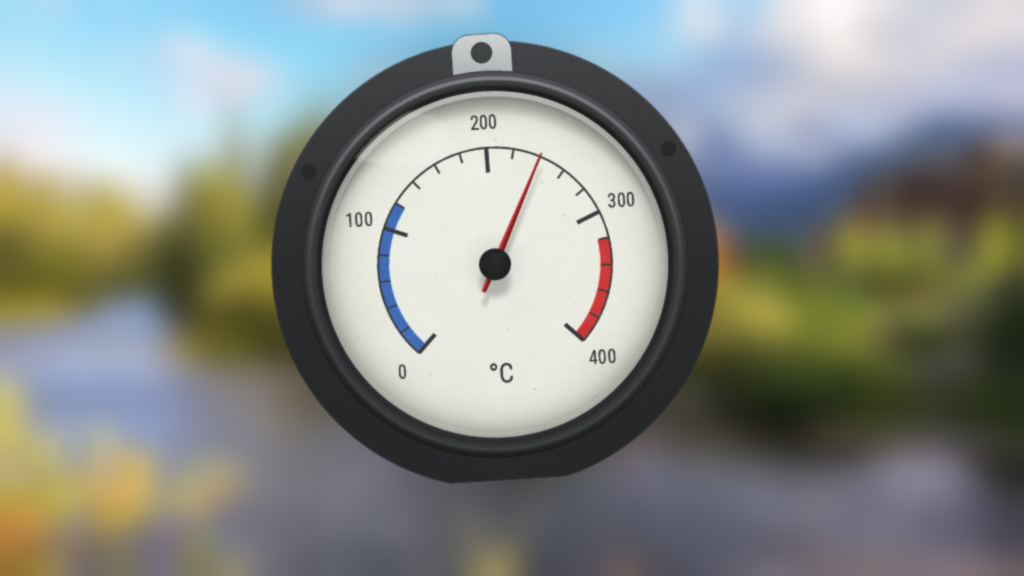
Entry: 240 °C
